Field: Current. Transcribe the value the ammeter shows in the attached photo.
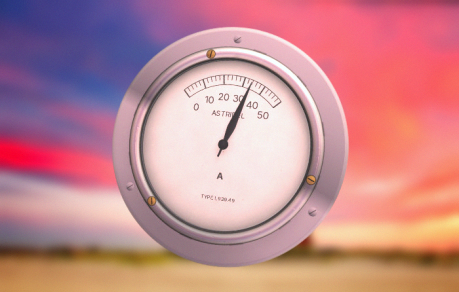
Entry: 34 A
